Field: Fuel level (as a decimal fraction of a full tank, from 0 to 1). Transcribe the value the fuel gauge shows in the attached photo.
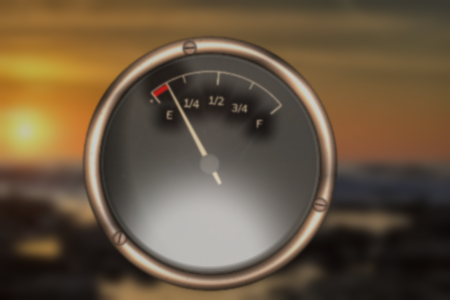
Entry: 0.125
